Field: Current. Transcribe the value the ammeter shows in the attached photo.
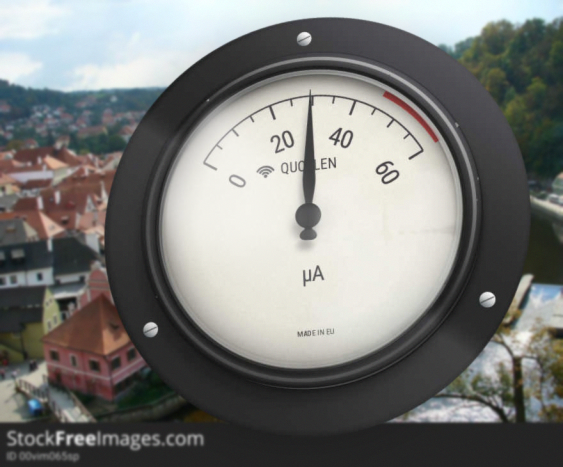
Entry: 30 µA
